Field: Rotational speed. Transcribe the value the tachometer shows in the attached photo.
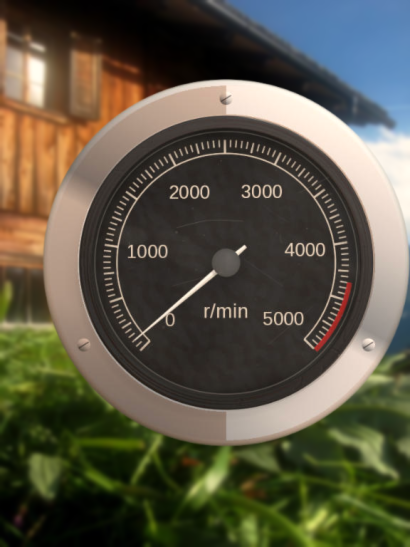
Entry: 100 rpm
